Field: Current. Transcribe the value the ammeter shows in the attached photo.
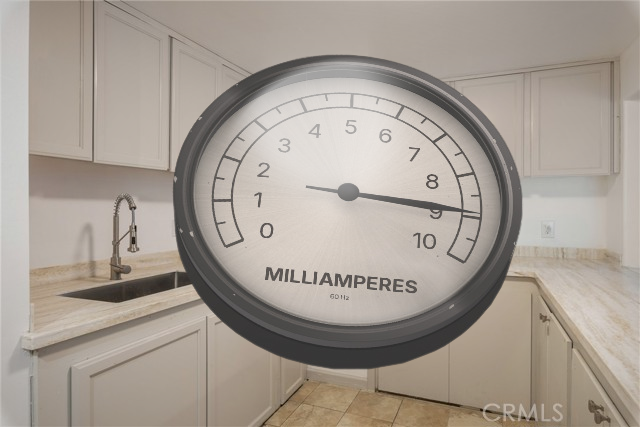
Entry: 9 mA
